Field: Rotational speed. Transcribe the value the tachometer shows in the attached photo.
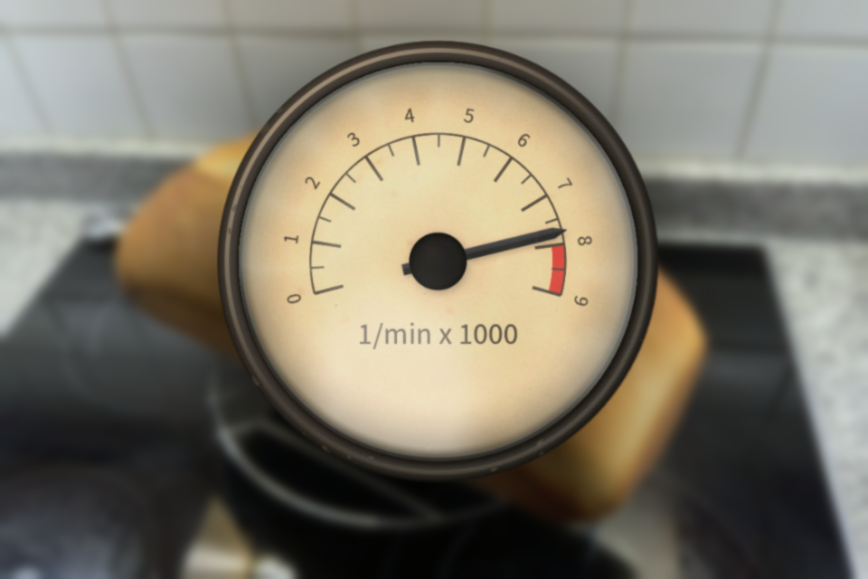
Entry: 7750 rpm
